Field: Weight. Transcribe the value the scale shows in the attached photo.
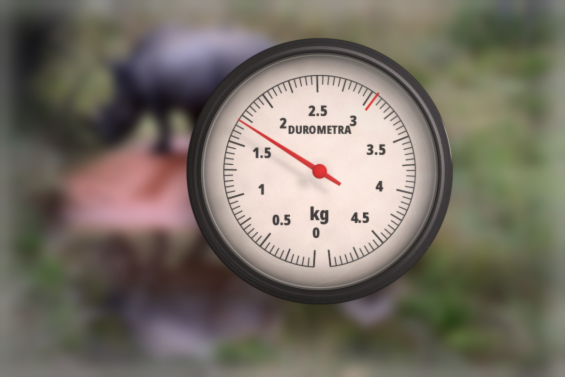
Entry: 1.7 kg
